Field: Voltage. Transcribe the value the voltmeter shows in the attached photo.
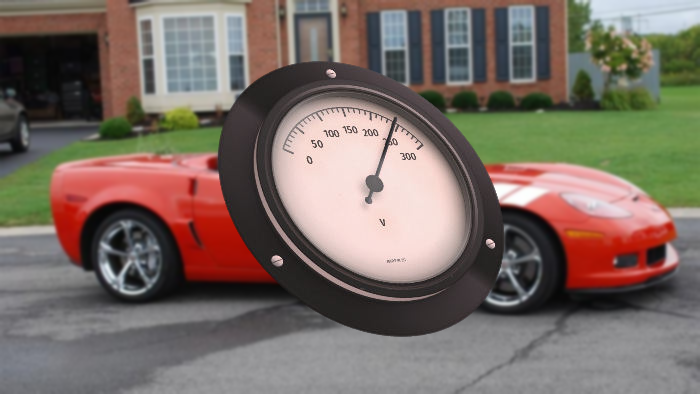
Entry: 240 V
